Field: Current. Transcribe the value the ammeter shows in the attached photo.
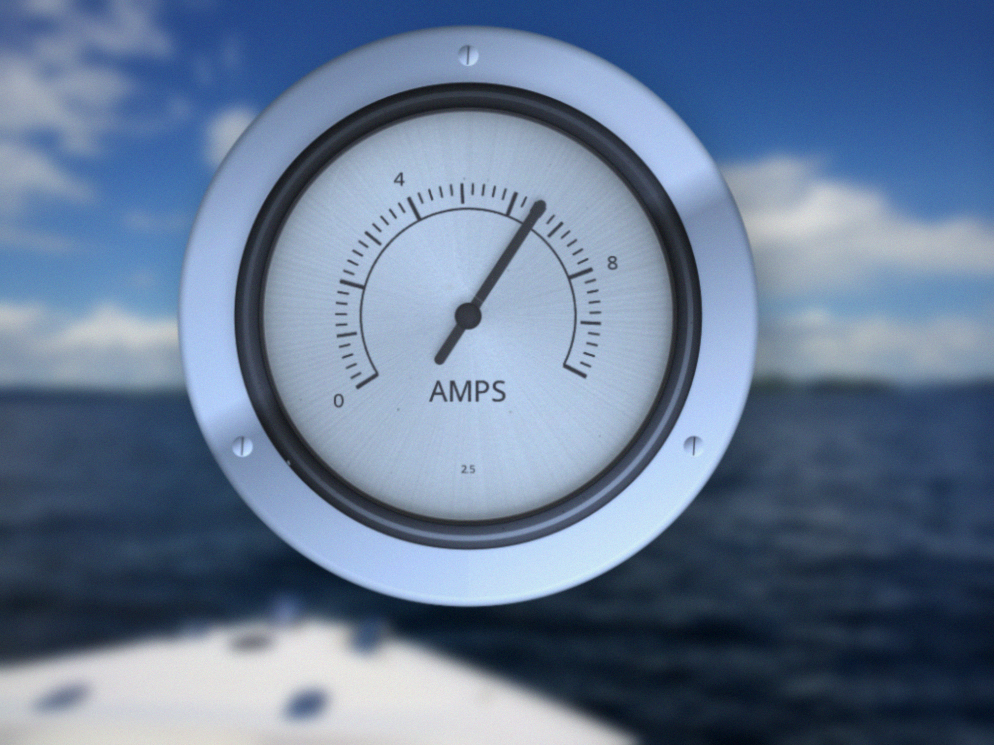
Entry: 6.5 A
